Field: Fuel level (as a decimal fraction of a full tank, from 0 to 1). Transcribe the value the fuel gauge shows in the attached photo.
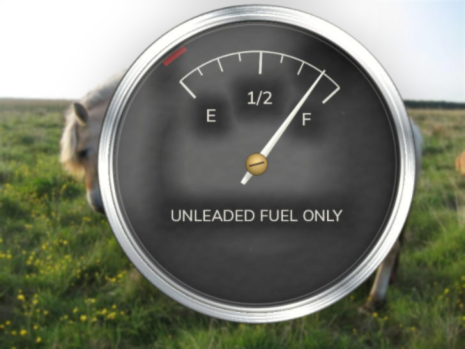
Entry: 0.875
